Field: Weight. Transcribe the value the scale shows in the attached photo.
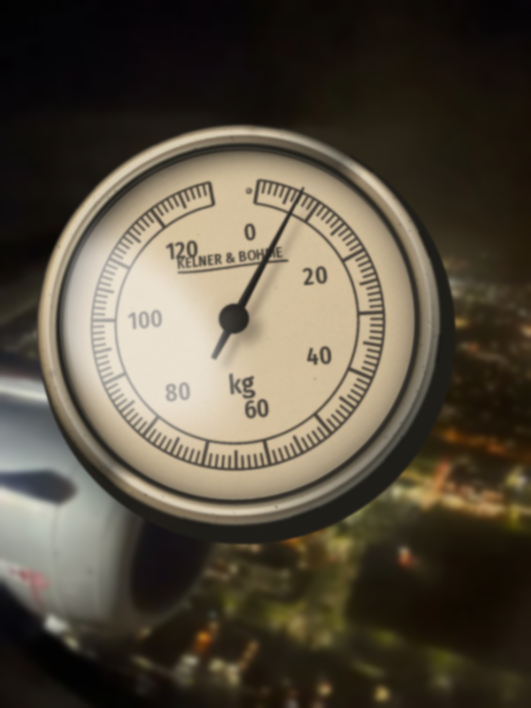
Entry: 7 kg
